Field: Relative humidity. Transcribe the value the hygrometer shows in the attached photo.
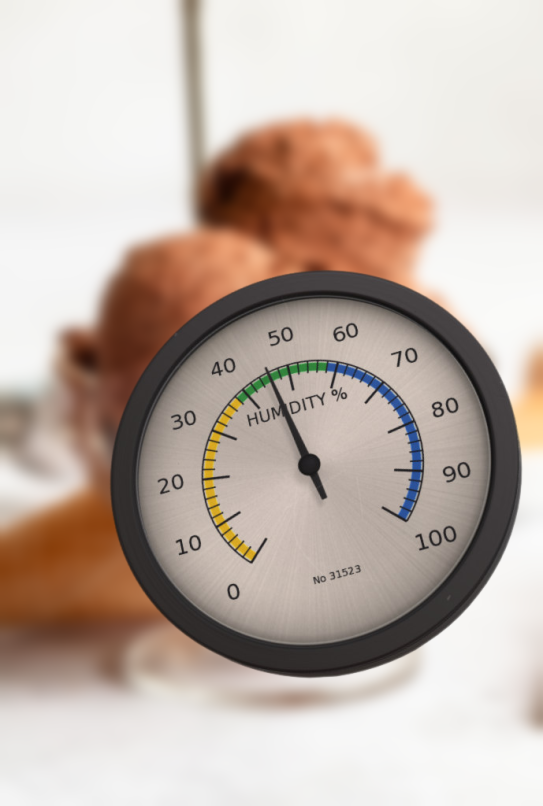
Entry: 46 %
